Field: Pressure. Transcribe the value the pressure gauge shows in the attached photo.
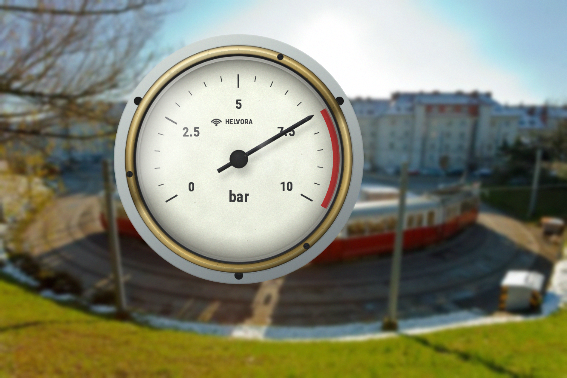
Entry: 7.5 bar
